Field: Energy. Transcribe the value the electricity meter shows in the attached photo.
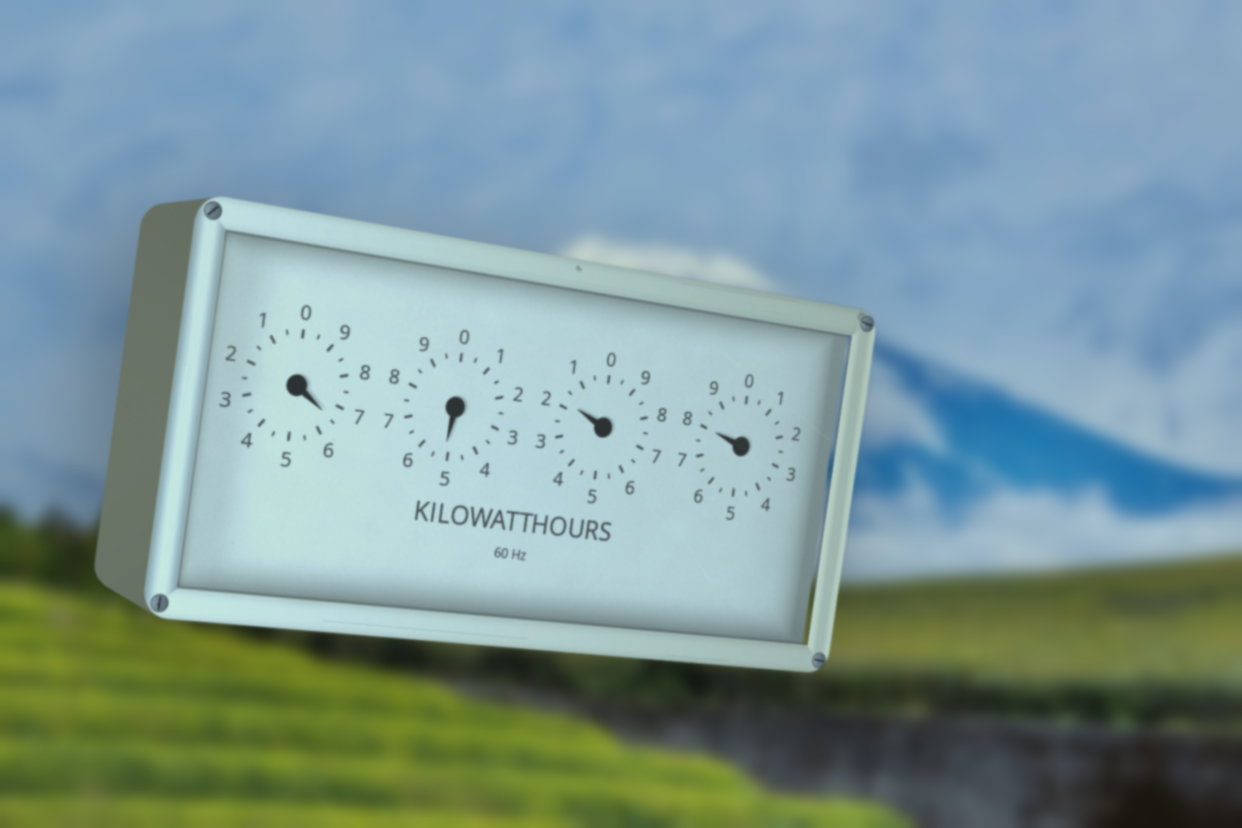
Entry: 6518 kWh
